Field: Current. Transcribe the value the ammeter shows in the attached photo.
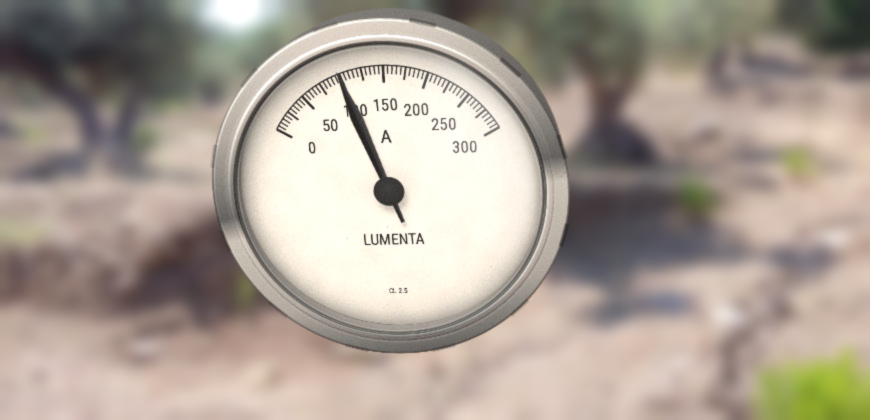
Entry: 100 A
